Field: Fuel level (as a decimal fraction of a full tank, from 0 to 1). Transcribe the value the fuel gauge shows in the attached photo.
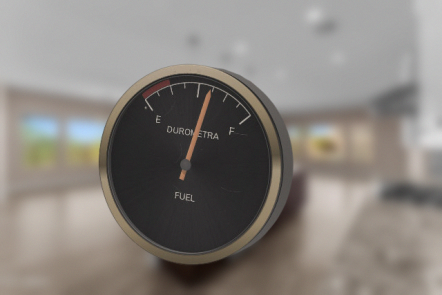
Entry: 0.625
